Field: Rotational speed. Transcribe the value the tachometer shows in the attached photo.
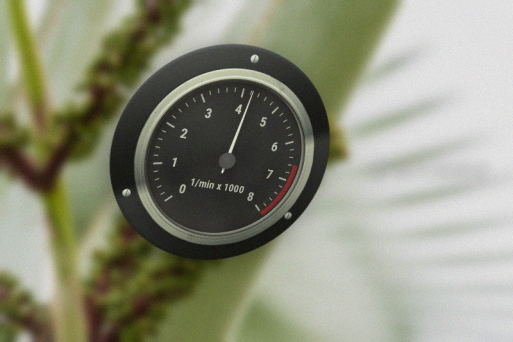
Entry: 4200 rpm
